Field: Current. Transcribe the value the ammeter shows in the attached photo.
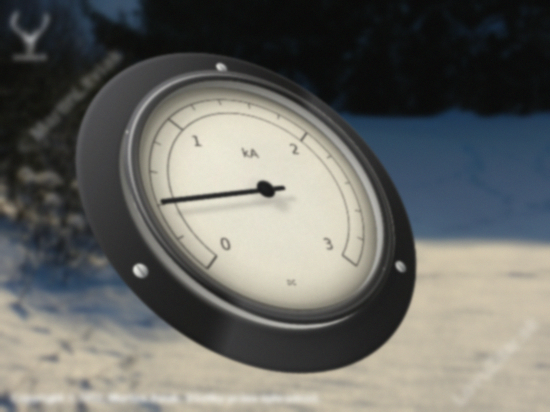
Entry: 0.4 kA
